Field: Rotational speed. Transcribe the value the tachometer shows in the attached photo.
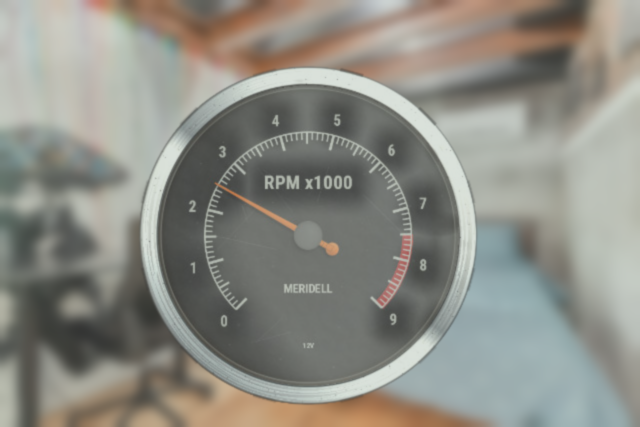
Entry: 2500 rpm
